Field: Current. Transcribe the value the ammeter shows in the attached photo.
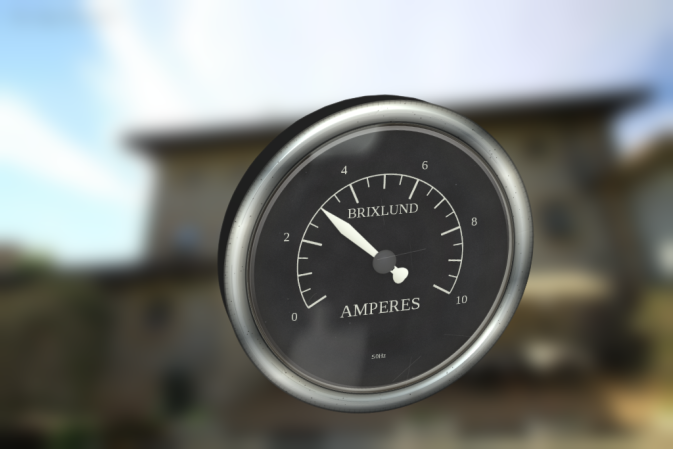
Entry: 3 A
